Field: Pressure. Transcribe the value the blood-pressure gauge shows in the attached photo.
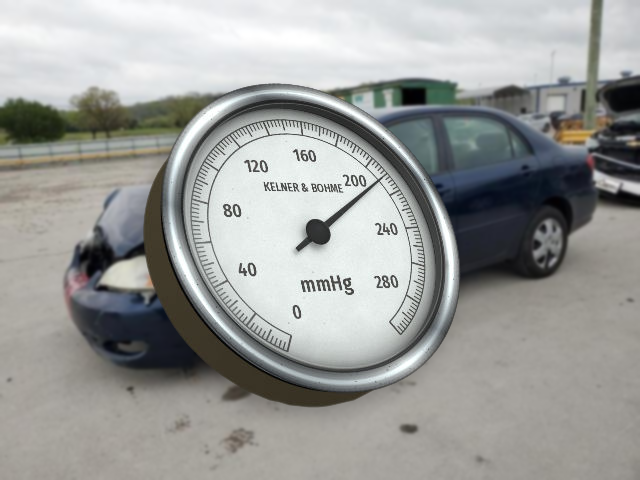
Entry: 210 mmHg
